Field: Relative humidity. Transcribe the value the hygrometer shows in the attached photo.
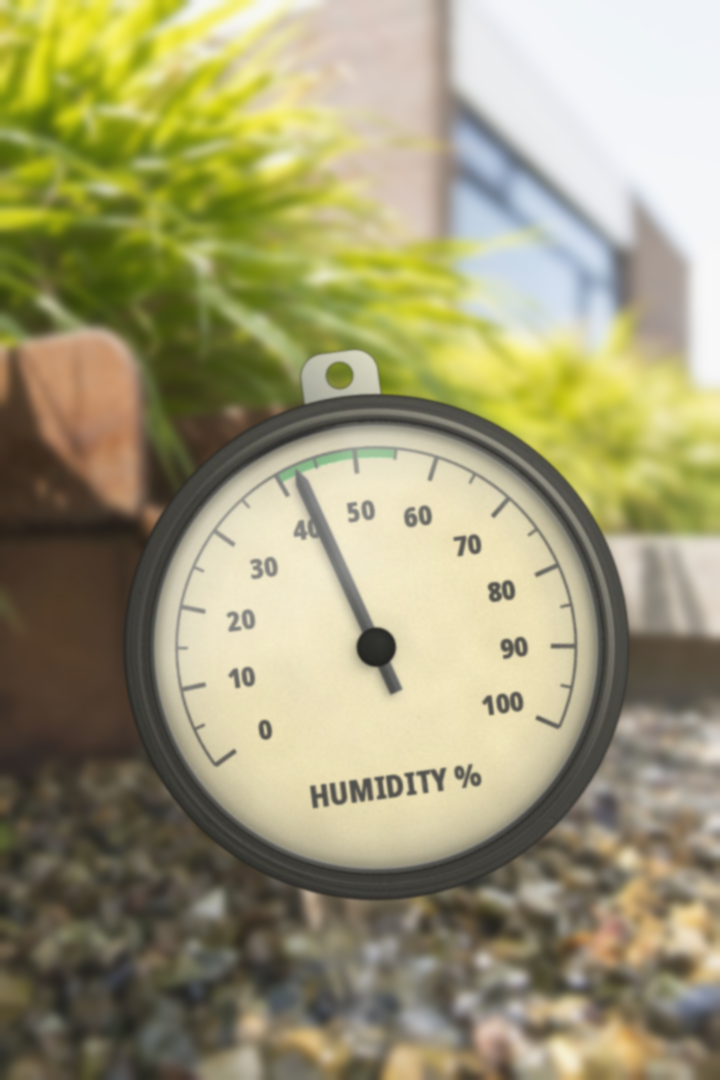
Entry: 42.5 %
